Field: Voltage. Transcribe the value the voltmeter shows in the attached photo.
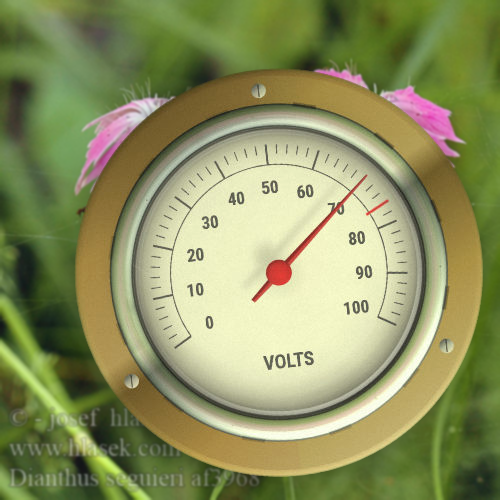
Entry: 70 V
